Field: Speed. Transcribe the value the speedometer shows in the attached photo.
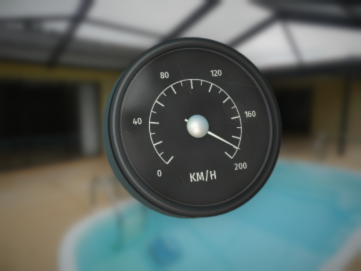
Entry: 190 km/h
